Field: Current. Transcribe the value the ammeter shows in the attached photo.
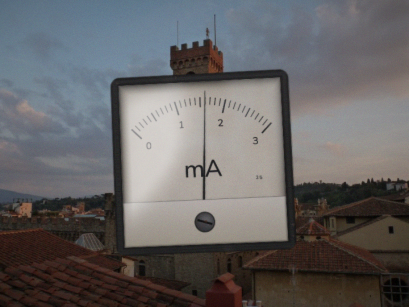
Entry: 1.6 mA
